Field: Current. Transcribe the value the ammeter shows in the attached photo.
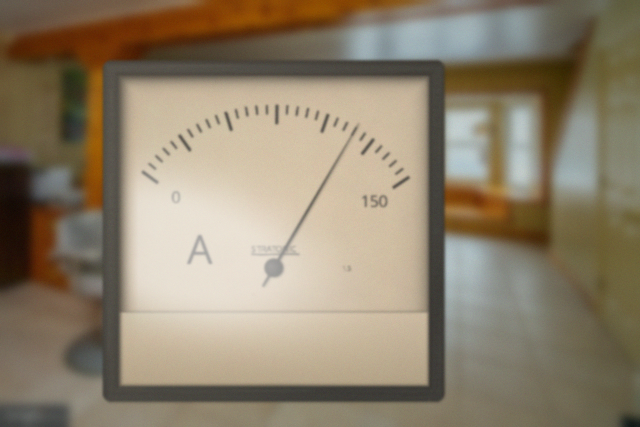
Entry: 115 A
